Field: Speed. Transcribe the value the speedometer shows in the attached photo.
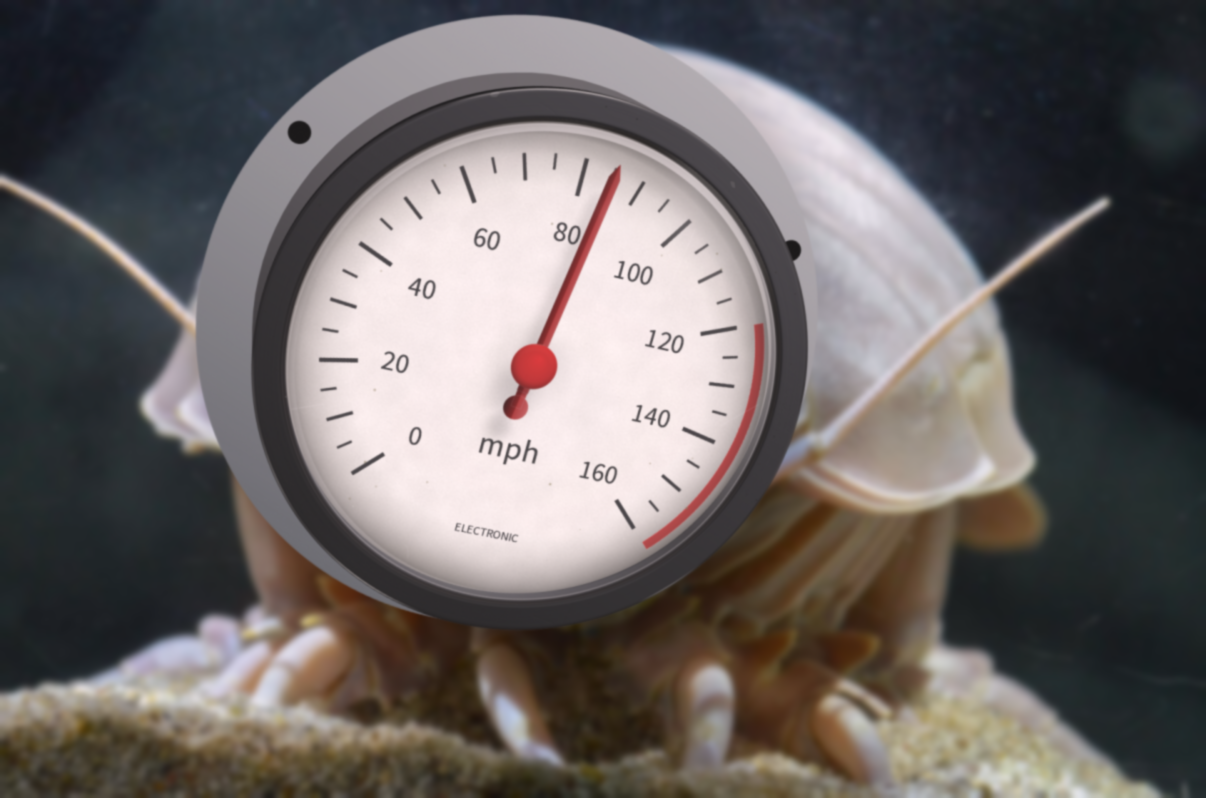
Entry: 85 mph
